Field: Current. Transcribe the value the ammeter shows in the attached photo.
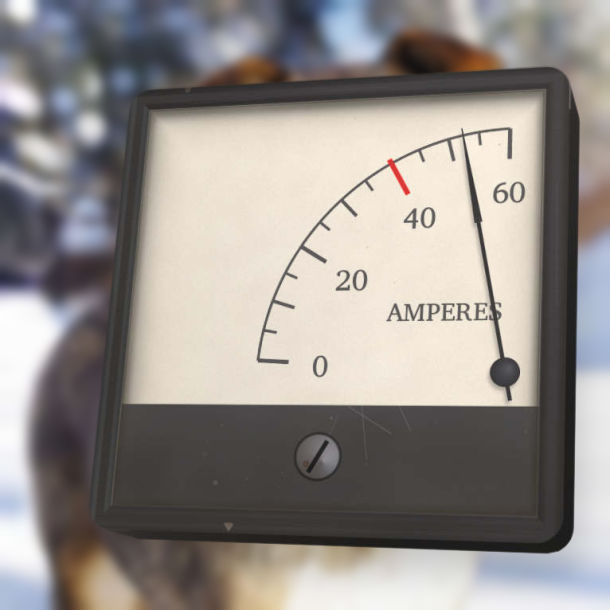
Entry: 52.5 A
